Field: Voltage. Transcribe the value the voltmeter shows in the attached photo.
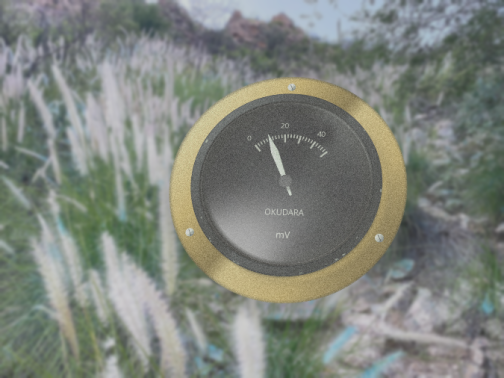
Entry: 10 mV
